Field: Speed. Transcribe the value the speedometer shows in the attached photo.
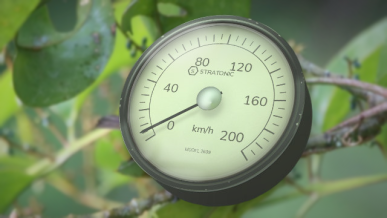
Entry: 5 km/h
